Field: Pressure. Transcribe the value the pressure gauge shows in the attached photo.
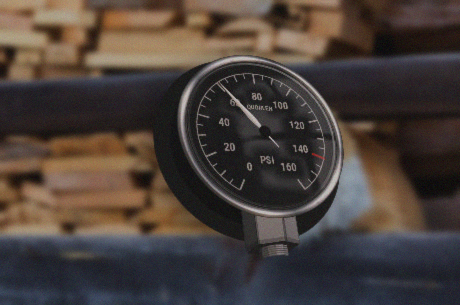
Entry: 60 psi
